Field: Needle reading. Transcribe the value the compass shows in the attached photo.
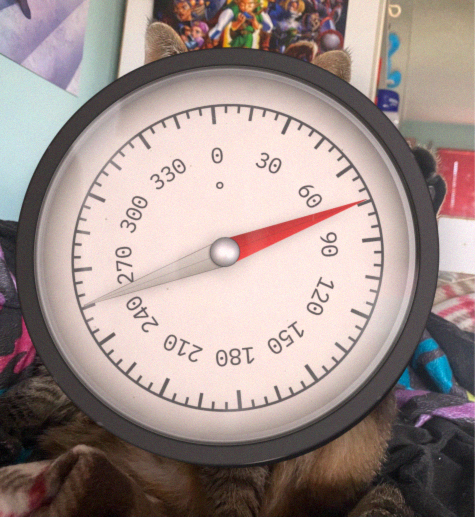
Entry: 75 °
